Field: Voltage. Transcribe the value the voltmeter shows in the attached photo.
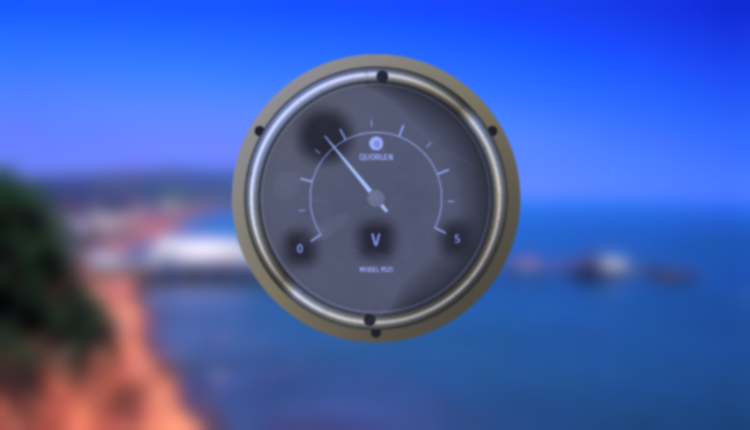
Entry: 1.75 V
